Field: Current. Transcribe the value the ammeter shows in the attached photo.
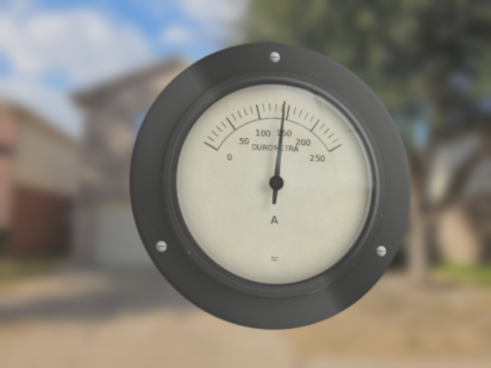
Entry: 140 A
